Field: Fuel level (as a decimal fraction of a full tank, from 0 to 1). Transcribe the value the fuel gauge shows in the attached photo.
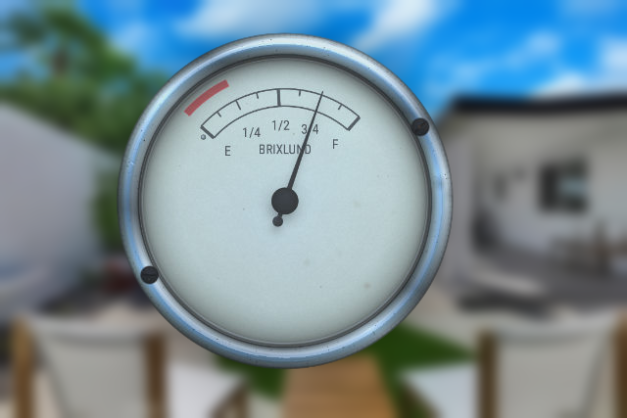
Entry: 0.75
